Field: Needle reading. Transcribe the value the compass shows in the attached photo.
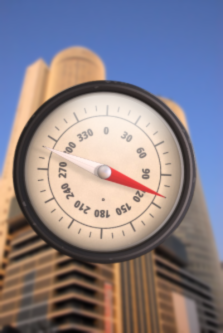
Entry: 110 °
